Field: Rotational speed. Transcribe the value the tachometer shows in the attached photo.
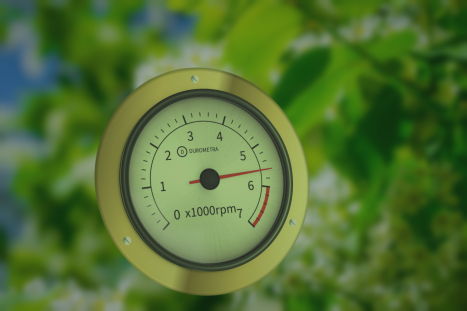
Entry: 5600 rpm
